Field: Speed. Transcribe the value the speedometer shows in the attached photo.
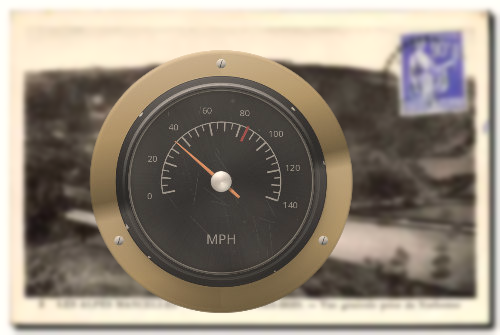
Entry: 35 mph
